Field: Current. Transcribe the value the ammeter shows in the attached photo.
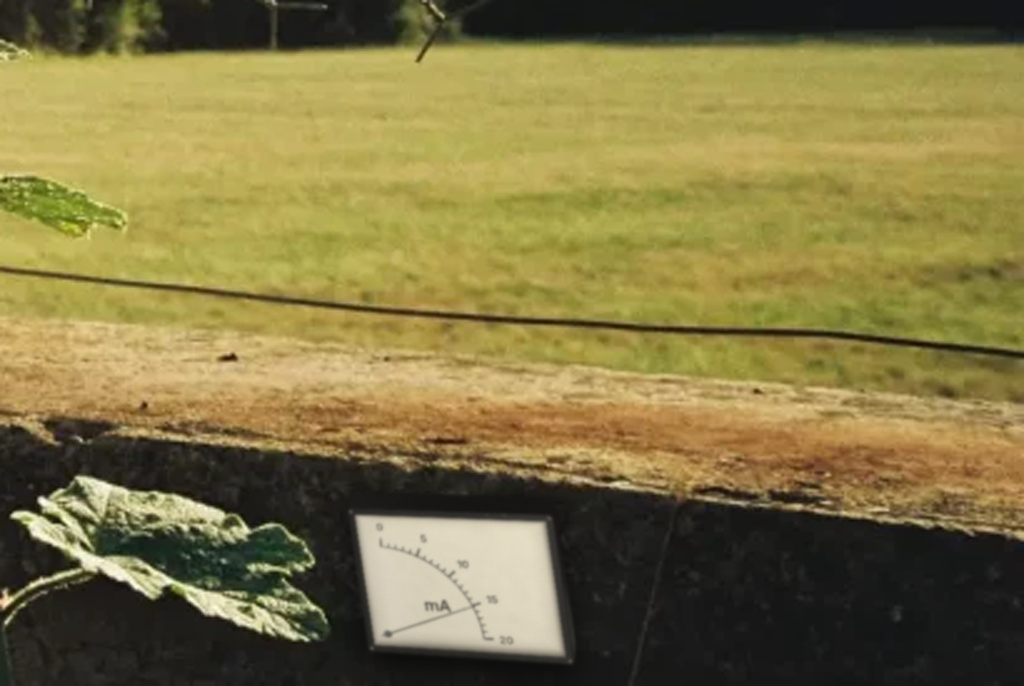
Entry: 15 mA
